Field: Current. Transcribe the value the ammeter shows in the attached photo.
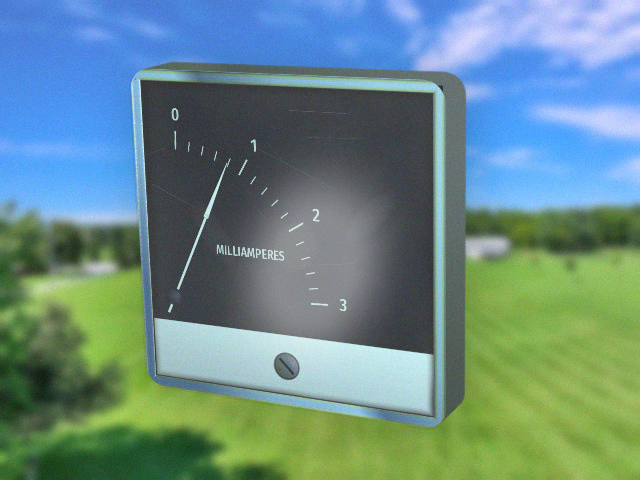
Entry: 0.8 mA
